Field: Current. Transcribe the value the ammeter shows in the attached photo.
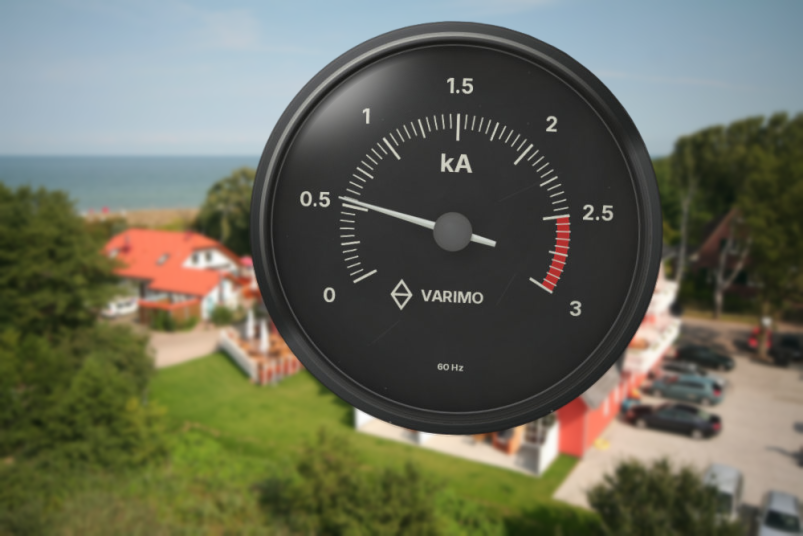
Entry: 0.55 kA
